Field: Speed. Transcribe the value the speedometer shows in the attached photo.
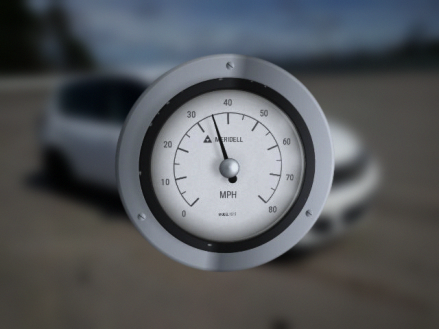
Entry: 35 mph
